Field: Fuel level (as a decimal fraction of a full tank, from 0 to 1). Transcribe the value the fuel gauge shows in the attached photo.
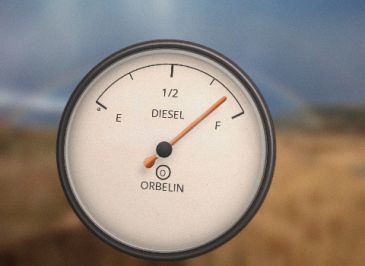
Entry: 0.875
